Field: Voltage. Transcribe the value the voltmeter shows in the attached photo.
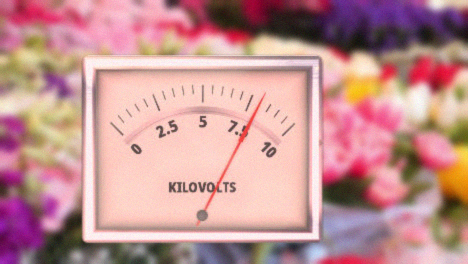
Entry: 8 kV
